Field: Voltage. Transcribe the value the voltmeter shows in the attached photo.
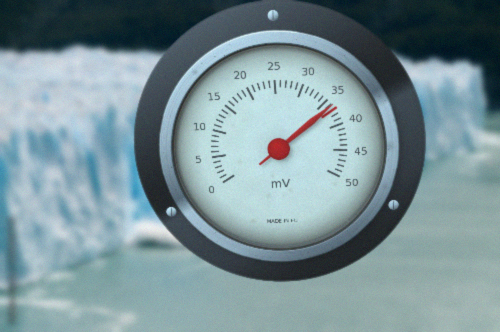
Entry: 36 mV
